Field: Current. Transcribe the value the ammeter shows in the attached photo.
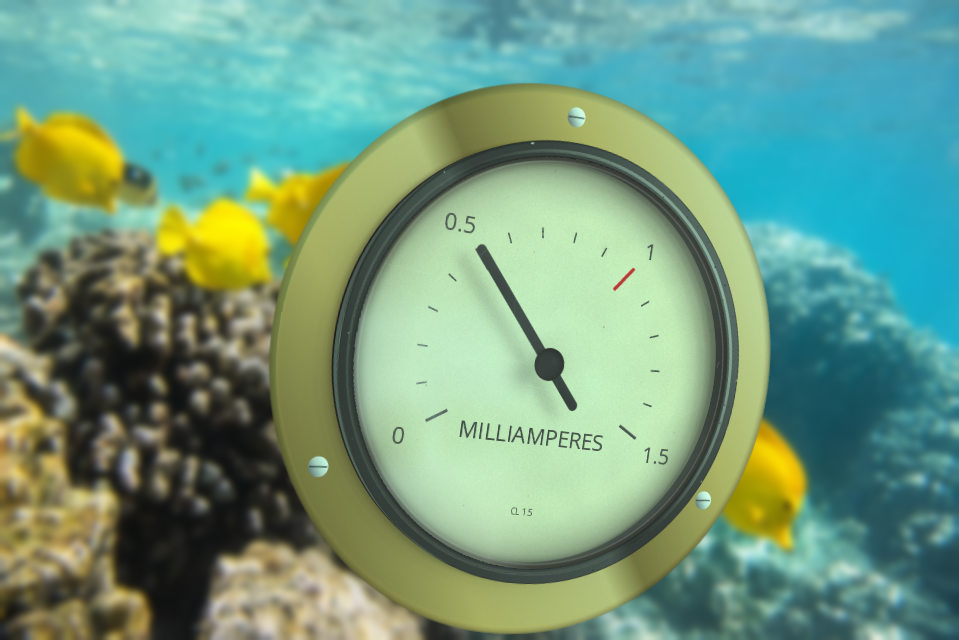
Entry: 0.5 mA
